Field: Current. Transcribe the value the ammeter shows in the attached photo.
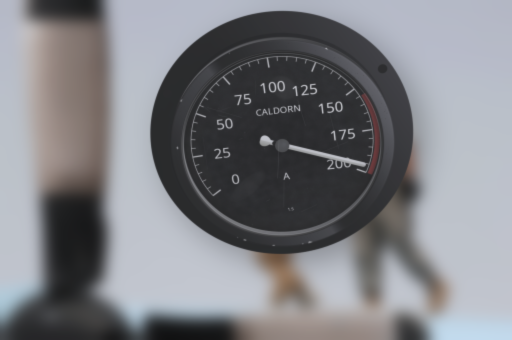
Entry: 195 A
